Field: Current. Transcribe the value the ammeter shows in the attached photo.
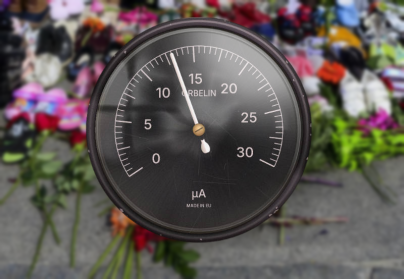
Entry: 13 µA
